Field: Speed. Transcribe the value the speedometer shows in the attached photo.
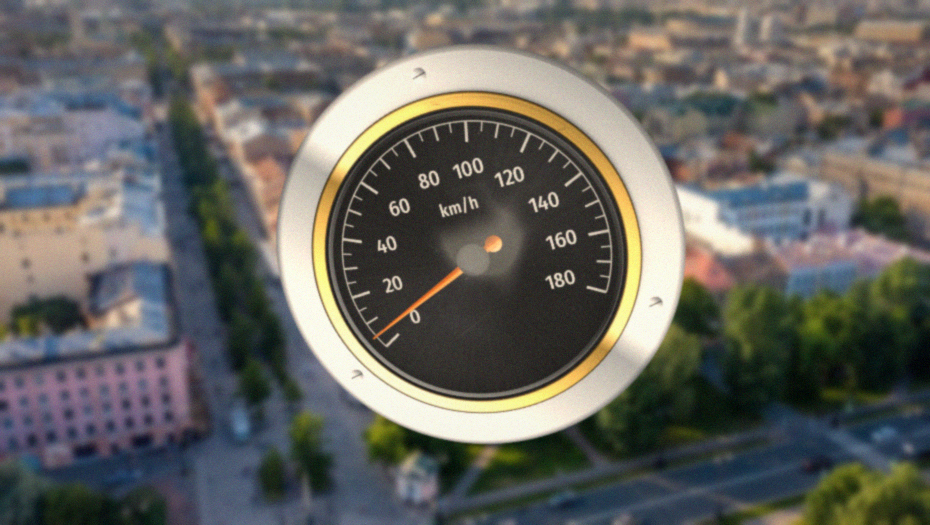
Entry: 5 km/h
